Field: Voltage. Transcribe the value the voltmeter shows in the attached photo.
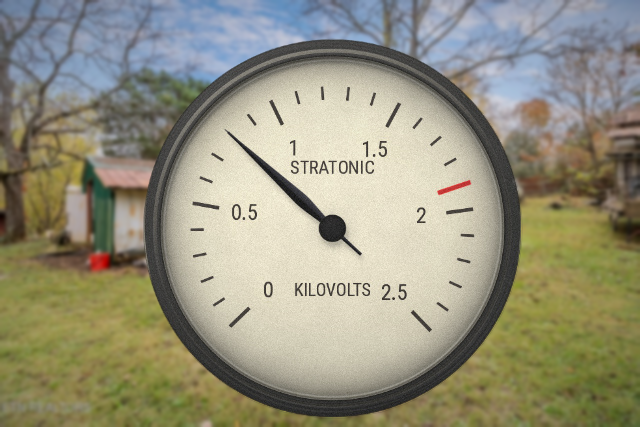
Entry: 0.8 kV
